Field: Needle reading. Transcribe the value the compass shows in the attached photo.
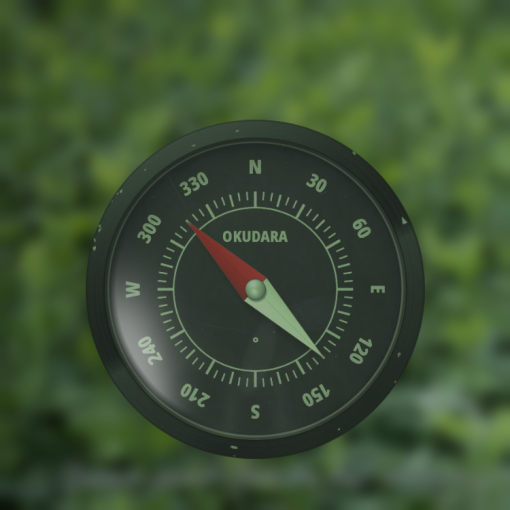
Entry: 315 °
